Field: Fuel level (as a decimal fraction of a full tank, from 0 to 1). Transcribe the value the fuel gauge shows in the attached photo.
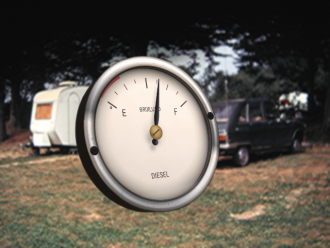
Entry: 0.625
